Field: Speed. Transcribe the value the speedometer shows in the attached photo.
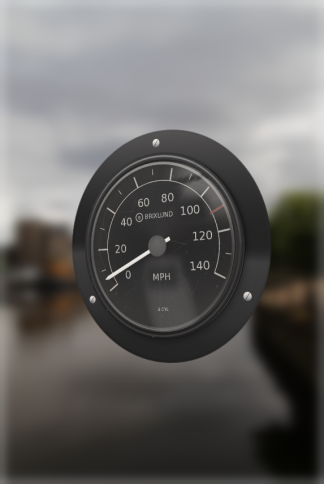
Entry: 5 mph
